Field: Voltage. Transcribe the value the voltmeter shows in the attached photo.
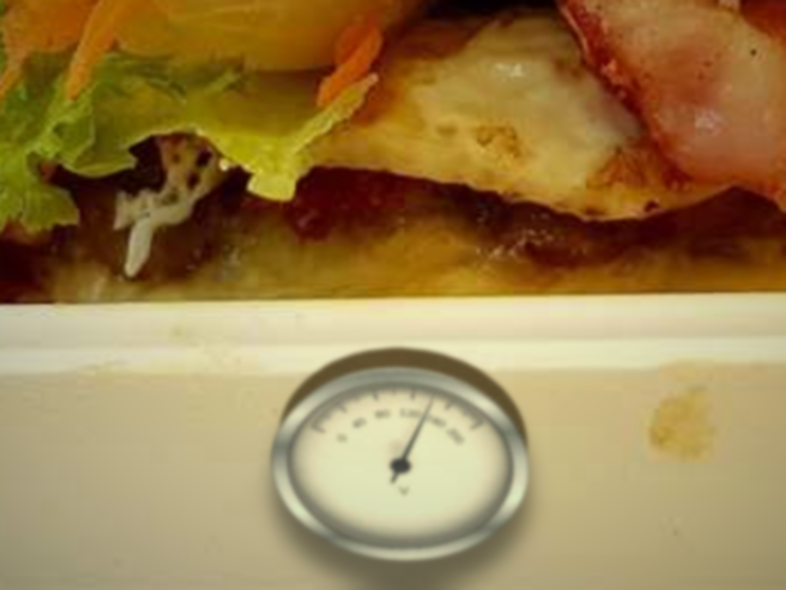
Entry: 140 V
